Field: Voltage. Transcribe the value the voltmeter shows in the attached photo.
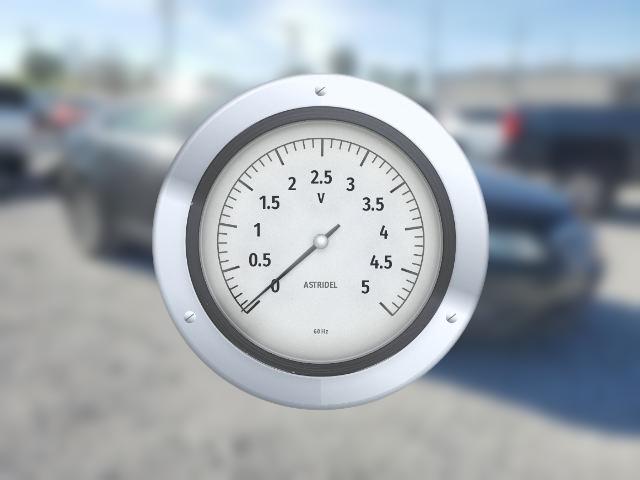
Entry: 0.05 V
